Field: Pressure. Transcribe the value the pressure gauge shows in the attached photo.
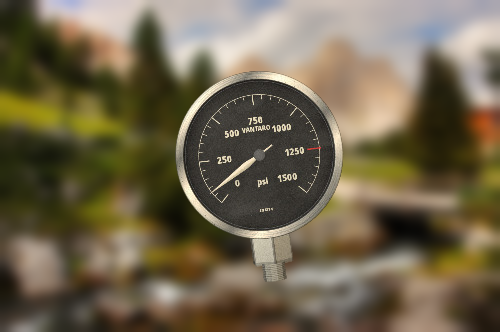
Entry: 75 psi
